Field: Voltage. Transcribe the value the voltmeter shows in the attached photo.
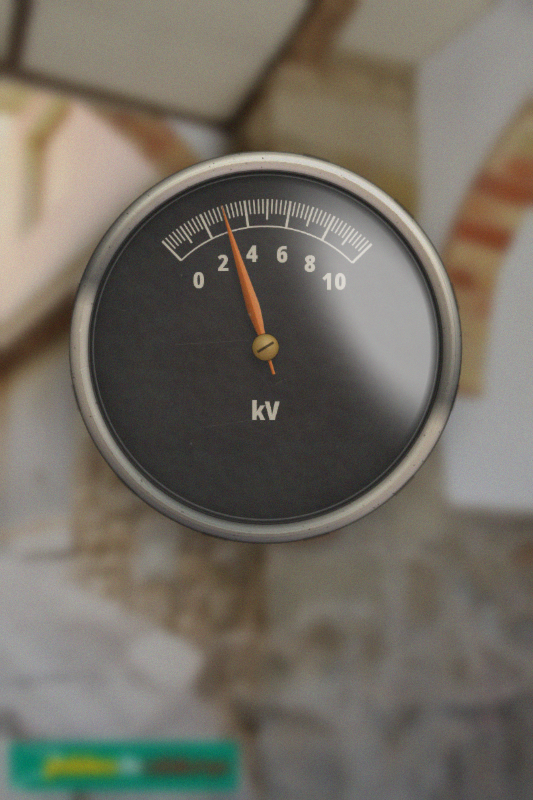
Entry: 3 kV
